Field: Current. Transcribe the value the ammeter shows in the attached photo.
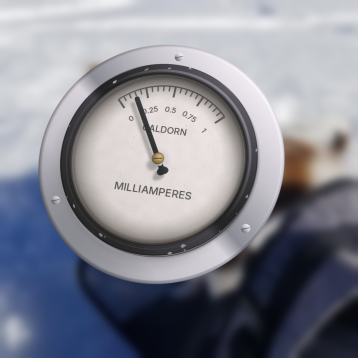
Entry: 0.15 mA
